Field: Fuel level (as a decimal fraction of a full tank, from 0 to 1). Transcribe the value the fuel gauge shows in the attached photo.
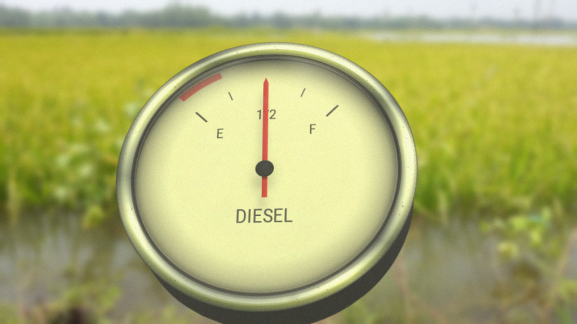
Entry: 0.5
